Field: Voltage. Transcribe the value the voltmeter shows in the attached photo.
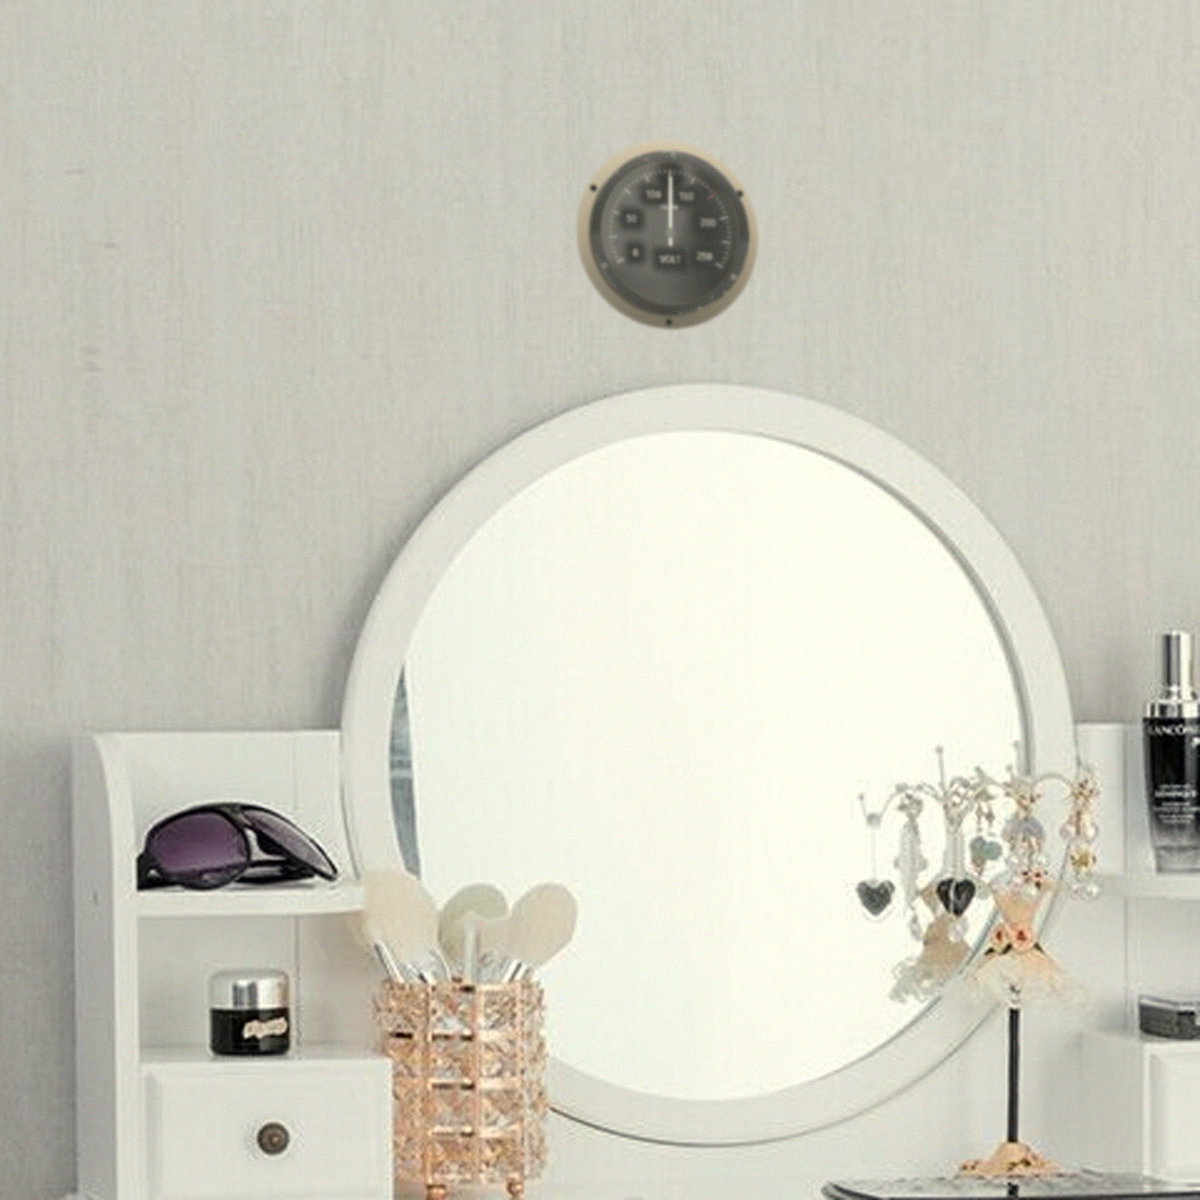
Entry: 125 V
